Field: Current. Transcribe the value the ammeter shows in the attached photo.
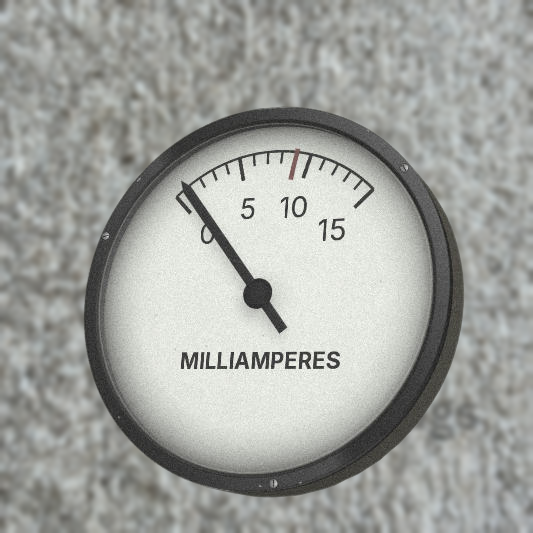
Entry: 1 mA
